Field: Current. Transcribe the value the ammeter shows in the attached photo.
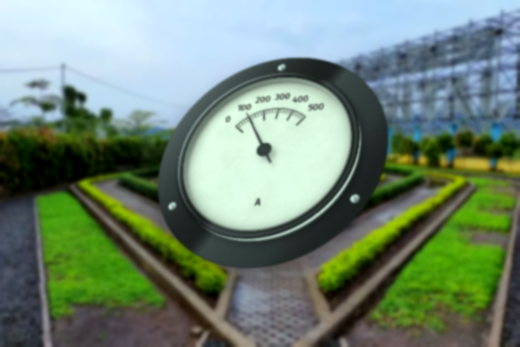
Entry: 100 A
